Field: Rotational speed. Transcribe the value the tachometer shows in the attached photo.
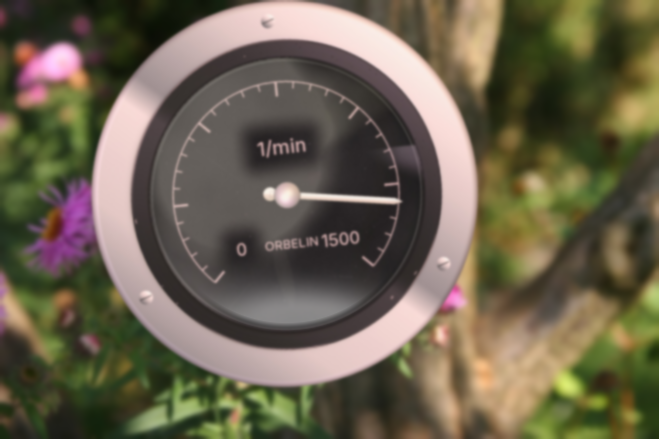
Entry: 1300 rpm
